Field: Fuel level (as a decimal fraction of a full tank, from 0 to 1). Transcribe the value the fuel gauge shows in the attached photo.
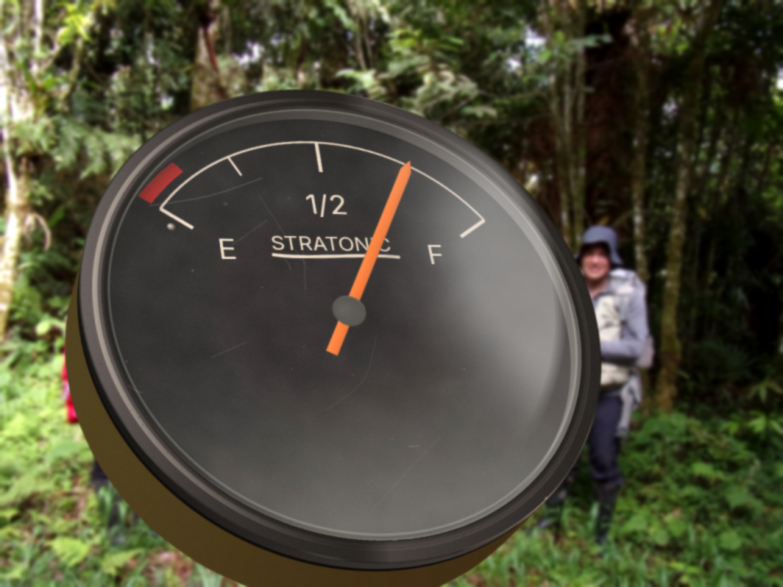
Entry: 0.75
